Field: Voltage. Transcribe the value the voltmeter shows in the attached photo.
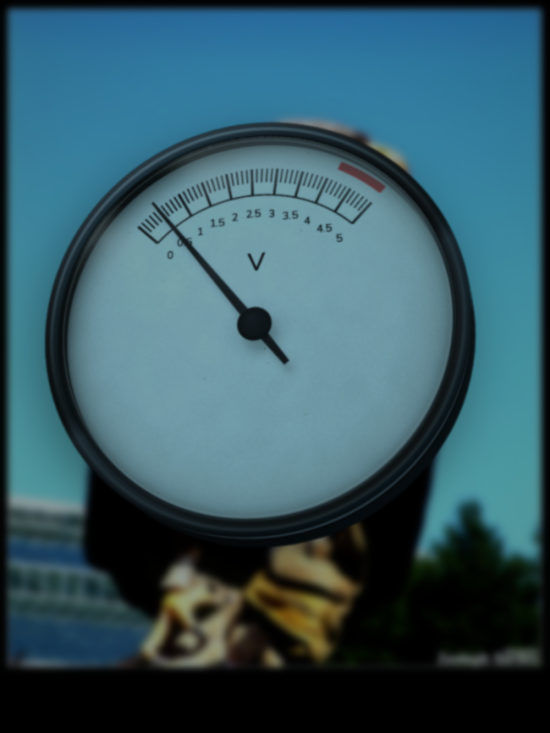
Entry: 0.5 V
